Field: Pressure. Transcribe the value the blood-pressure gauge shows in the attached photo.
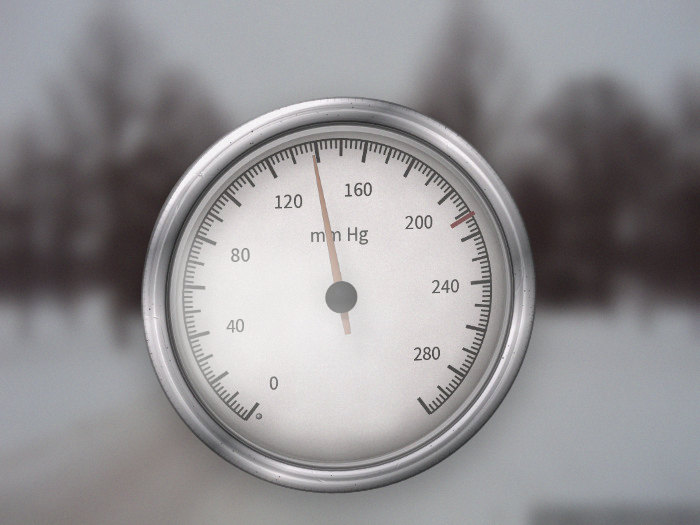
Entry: 138 mmHg
